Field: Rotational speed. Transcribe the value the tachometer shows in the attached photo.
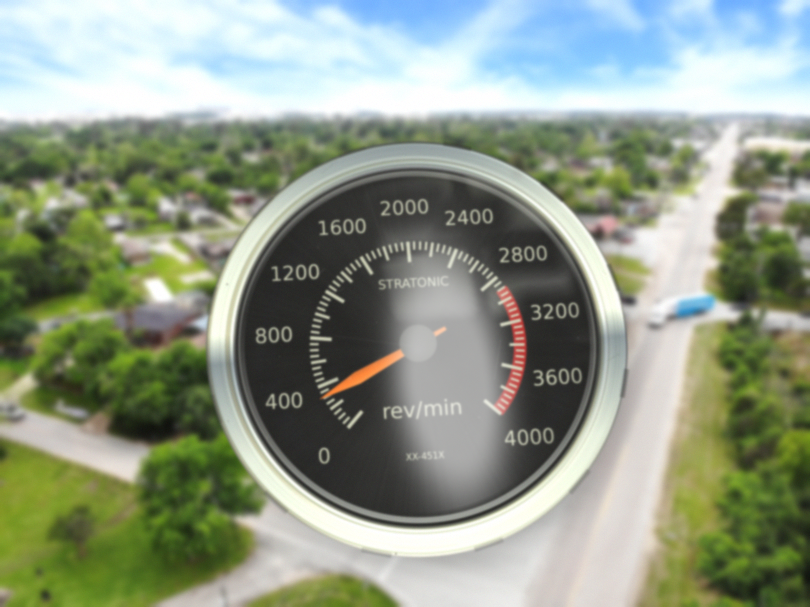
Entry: 300 rpm
